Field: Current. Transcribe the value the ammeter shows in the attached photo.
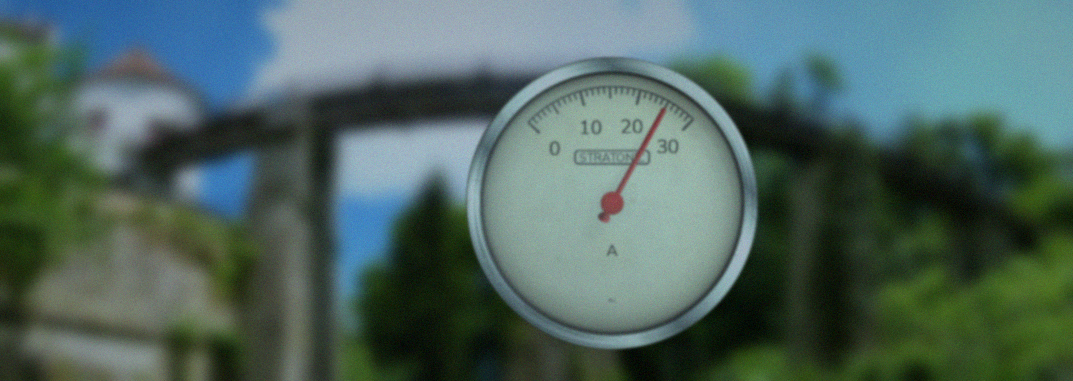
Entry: 25 A
